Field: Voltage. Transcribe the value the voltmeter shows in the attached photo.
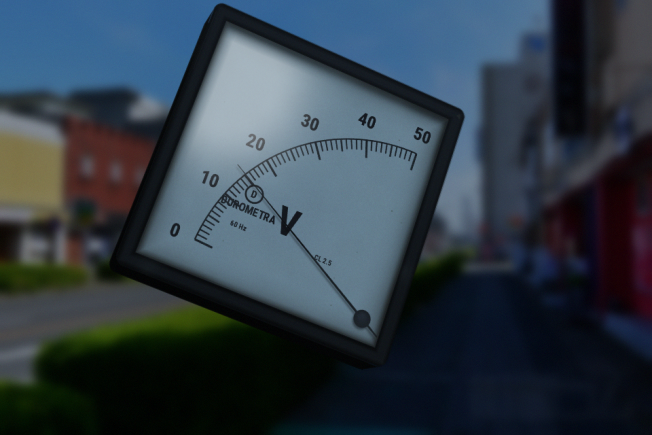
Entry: 15 V
